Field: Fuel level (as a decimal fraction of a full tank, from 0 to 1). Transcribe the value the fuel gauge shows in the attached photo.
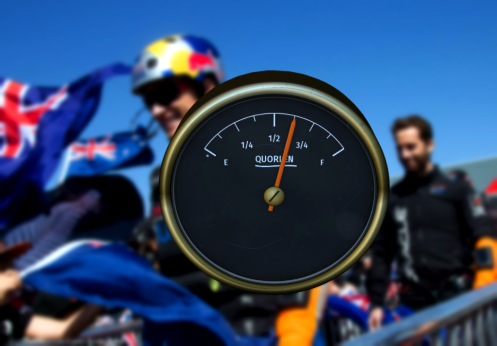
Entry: 0.625
